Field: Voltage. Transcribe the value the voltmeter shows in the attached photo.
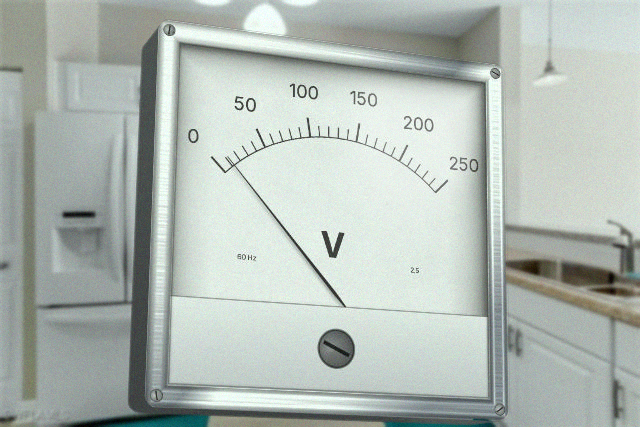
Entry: 10 V
